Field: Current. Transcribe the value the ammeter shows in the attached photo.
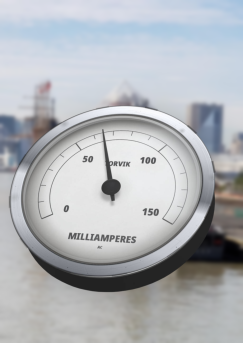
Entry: 65 mA
